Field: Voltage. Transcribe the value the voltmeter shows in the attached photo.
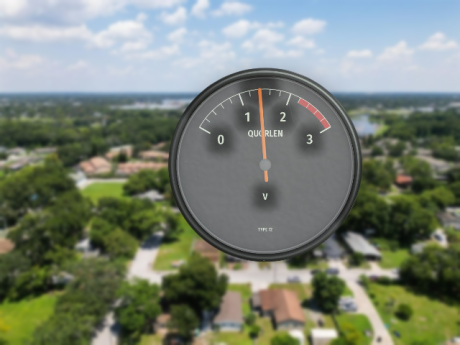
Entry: 1.4 V
